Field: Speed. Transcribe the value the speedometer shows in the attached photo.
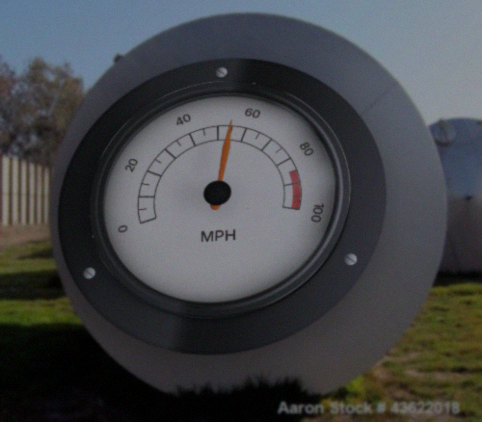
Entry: 55 mph
